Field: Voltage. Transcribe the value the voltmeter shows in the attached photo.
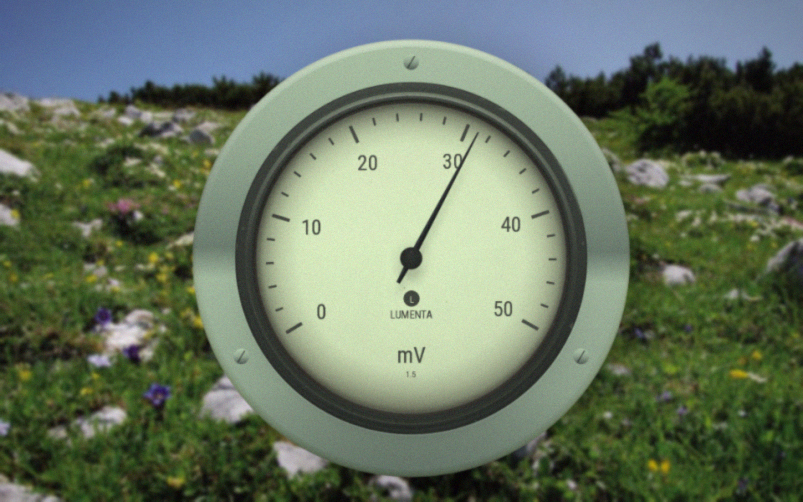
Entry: 31 mV
